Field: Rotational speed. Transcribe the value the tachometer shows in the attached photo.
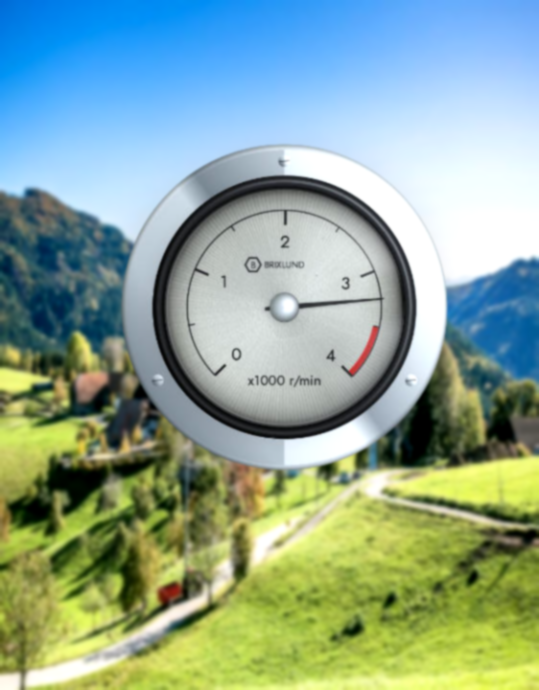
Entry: 3250 rpm
